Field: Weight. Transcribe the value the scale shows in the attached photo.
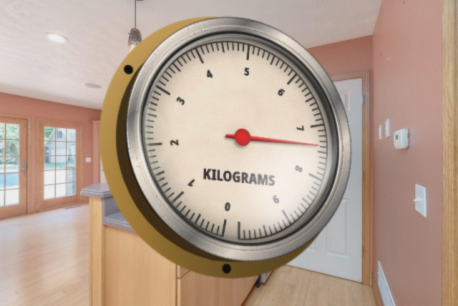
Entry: 7.4 kg
